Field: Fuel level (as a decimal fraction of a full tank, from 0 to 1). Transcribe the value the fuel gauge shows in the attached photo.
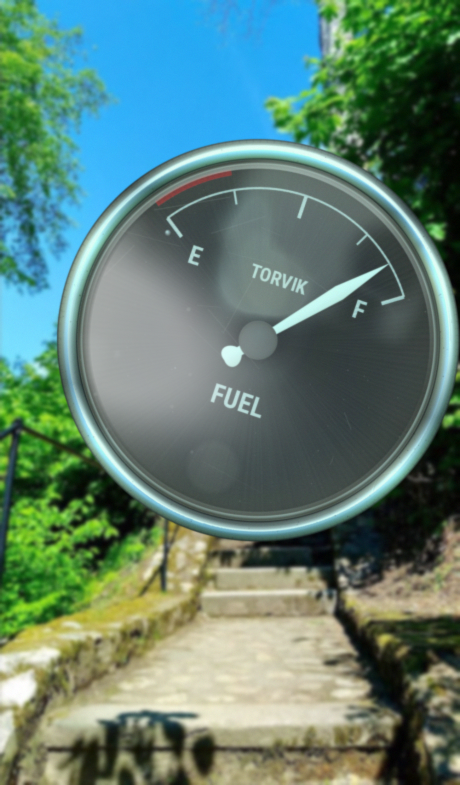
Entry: 0.875
